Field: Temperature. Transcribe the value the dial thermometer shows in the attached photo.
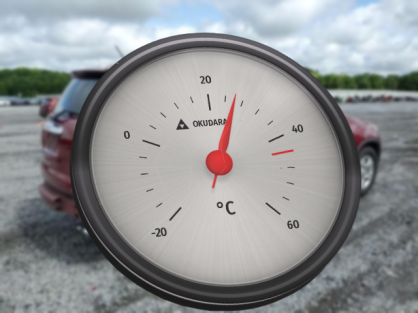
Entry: 26 °C
